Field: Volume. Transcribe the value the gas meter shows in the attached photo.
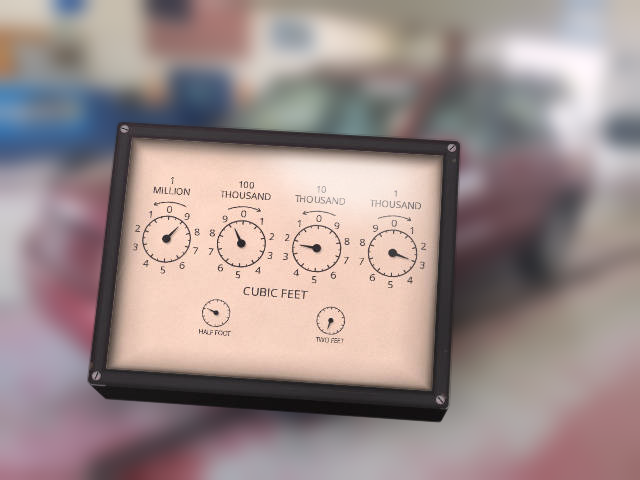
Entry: 892300 ft³
